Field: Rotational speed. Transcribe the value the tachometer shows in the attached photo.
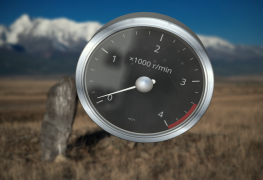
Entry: 100 rpm
